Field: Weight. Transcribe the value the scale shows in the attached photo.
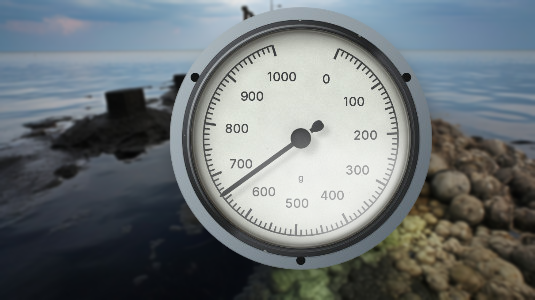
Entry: 660 g
